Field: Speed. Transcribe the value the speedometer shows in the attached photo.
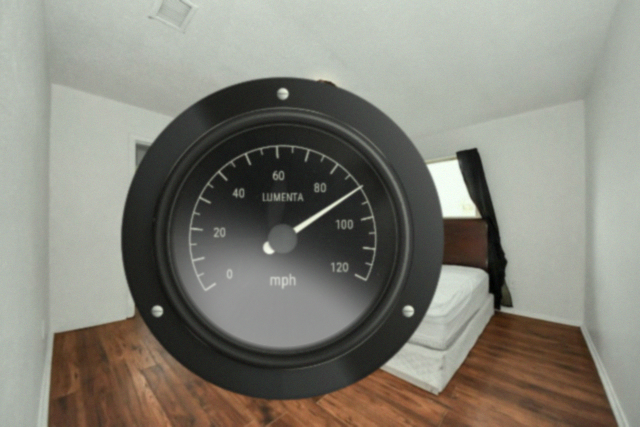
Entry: 90 mph
